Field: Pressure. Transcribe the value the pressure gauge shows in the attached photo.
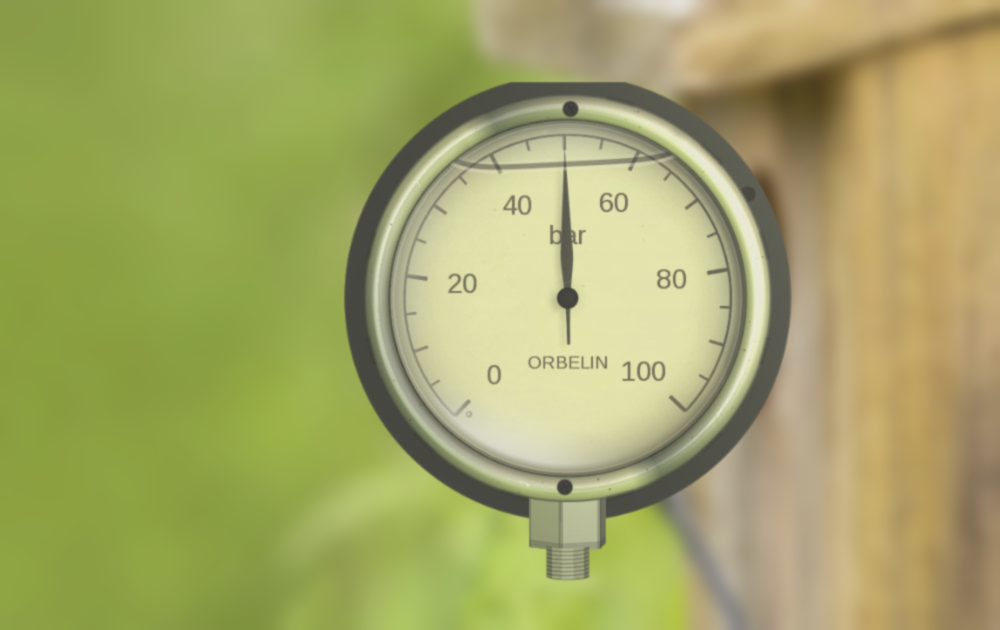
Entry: 50 bar
